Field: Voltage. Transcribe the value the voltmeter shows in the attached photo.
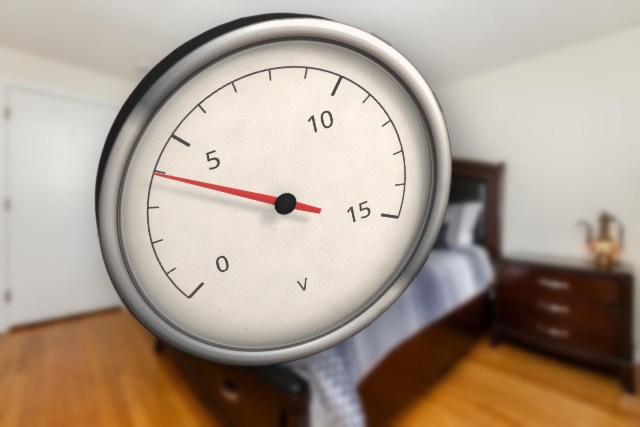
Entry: 4 V
